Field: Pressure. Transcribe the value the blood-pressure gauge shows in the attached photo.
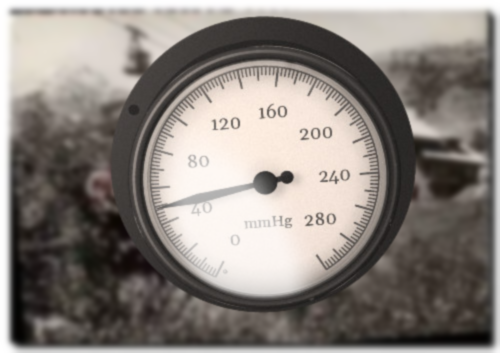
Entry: 50 mmHg
